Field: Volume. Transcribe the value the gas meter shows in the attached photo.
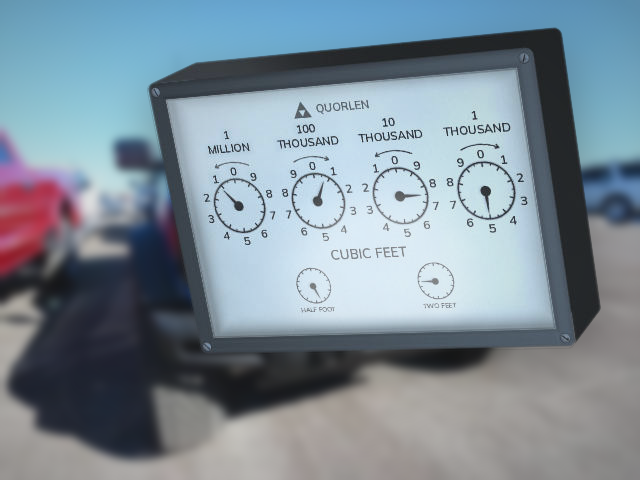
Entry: 107500 ft³
